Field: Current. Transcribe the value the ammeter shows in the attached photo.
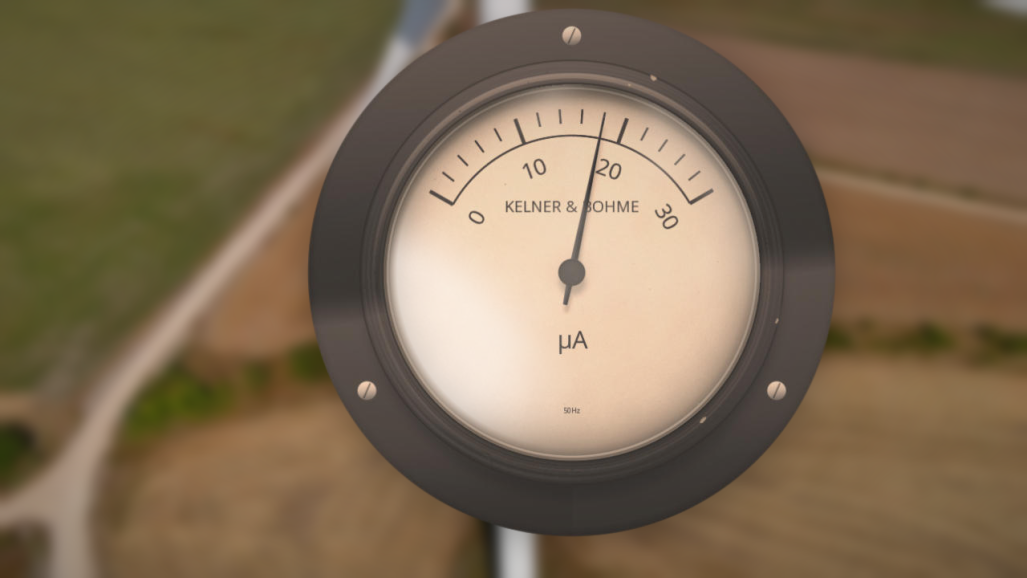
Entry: 18 µA
